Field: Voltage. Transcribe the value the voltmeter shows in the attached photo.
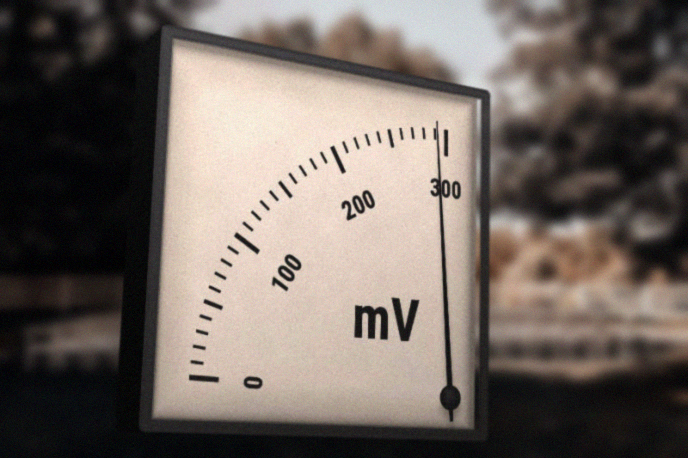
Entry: 290 mV
